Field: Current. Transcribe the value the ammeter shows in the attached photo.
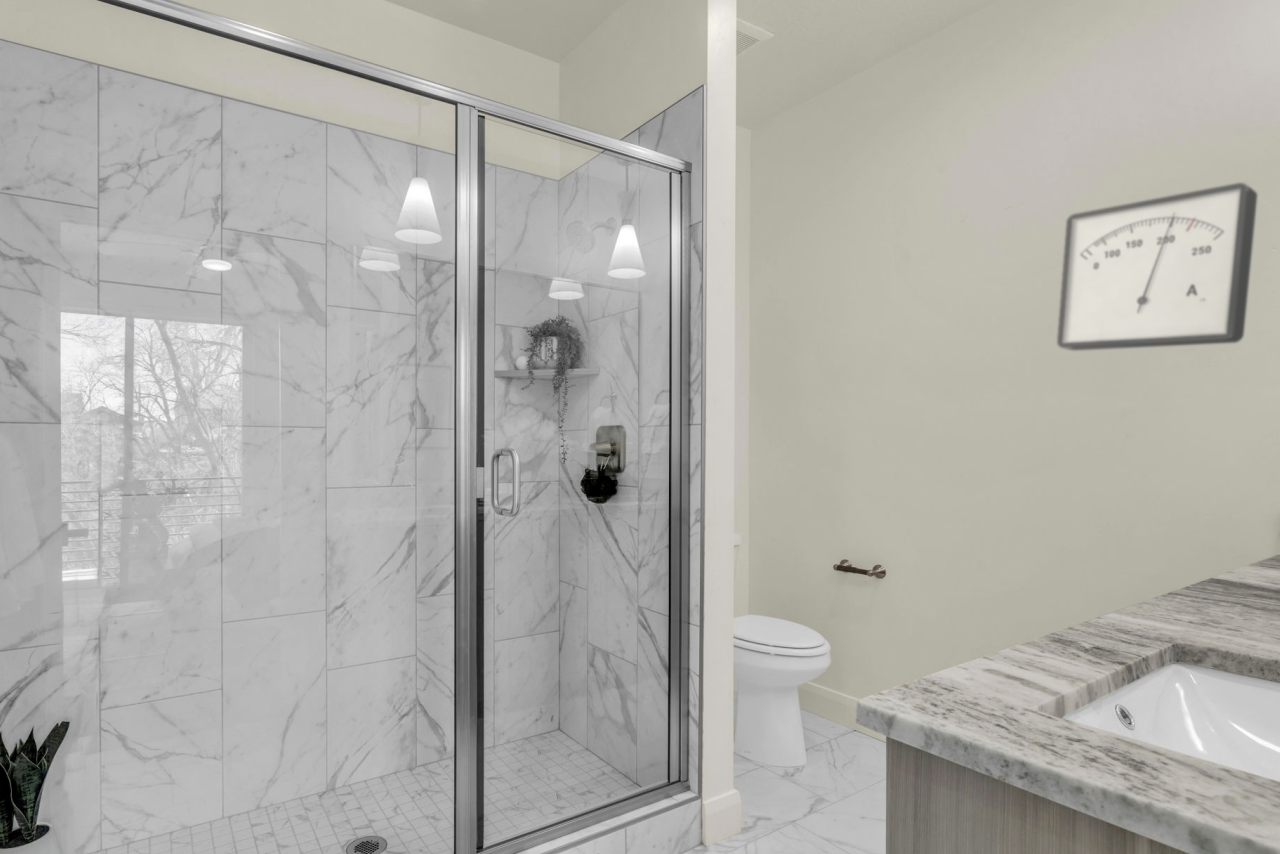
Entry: 200 A
